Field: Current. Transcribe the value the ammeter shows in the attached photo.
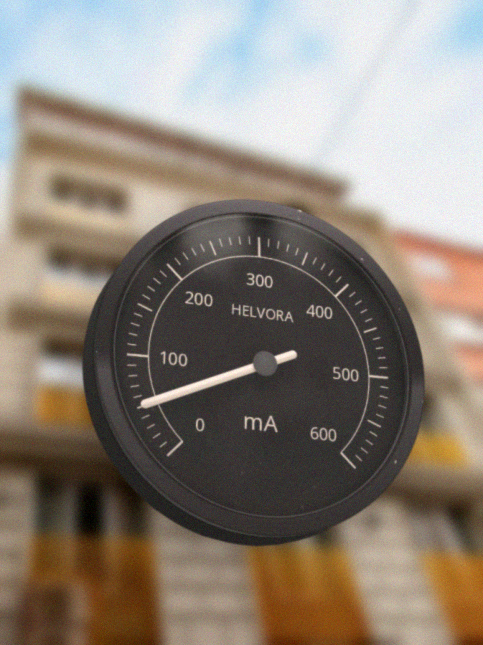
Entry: 50 mA
